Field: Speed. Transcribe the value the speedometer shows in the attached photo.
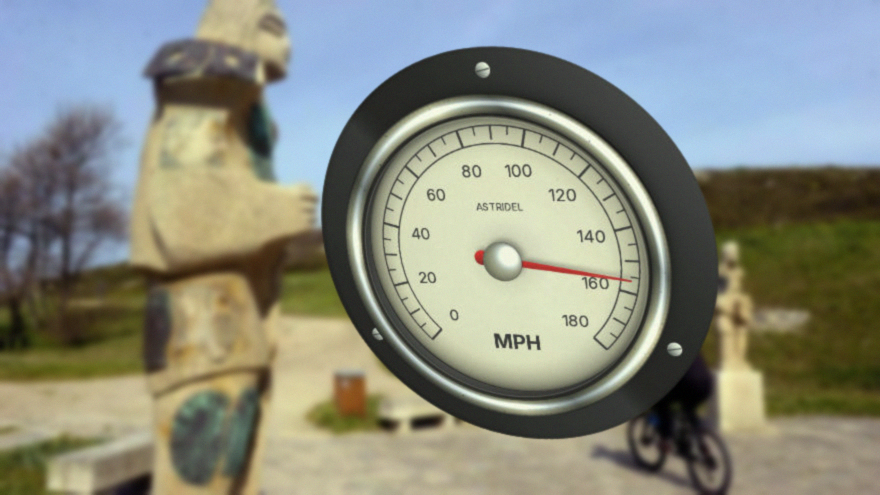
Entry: 155 mph
